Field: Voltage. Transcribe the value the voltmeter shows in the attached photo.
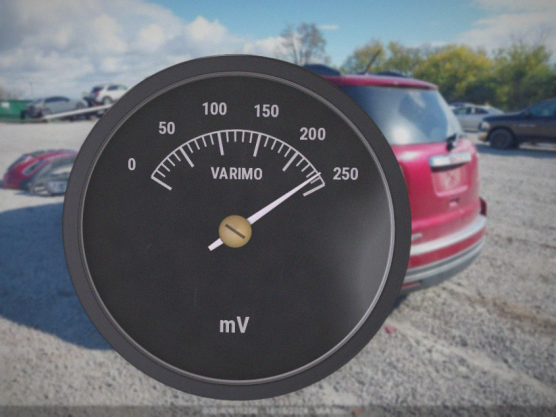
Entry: 235 mV
